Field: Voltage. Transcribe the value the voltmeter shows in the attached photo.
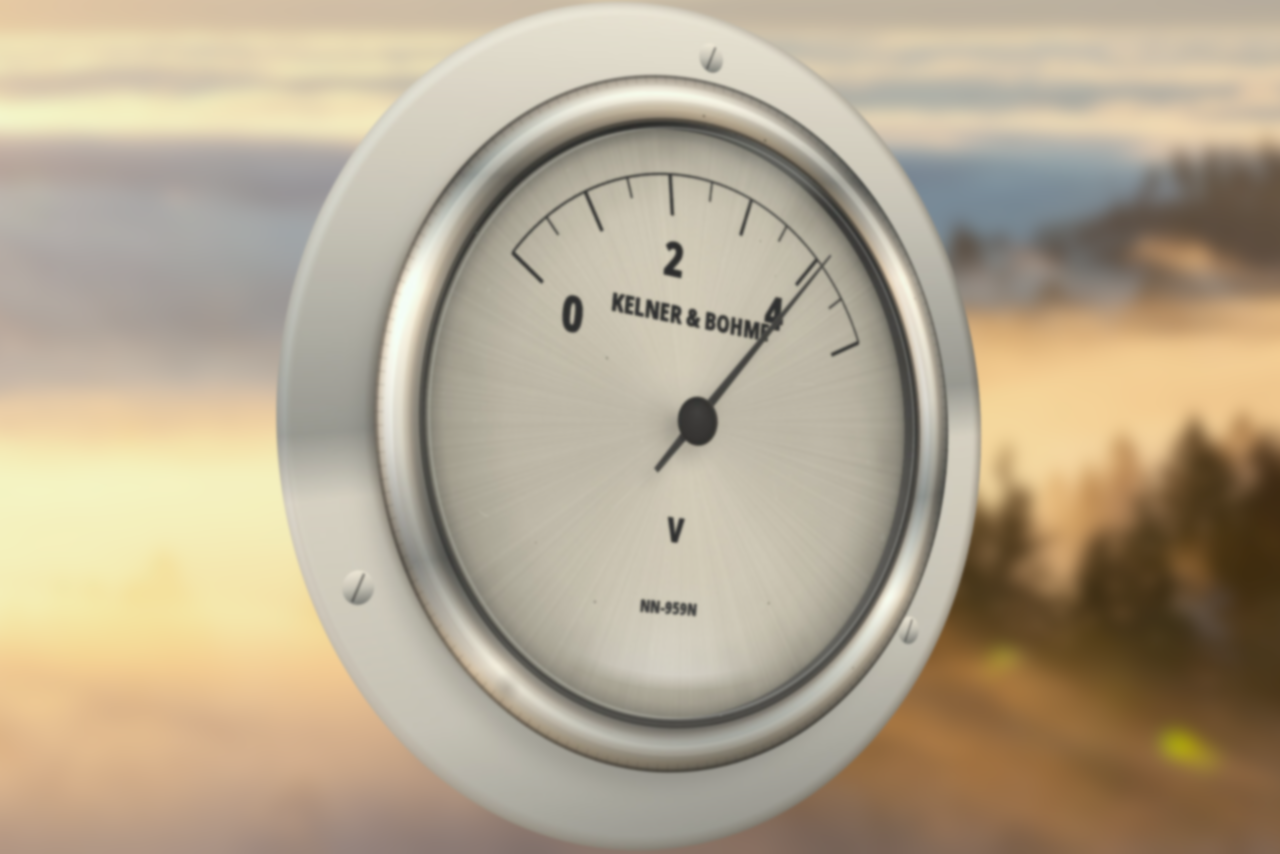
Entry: 4 V
